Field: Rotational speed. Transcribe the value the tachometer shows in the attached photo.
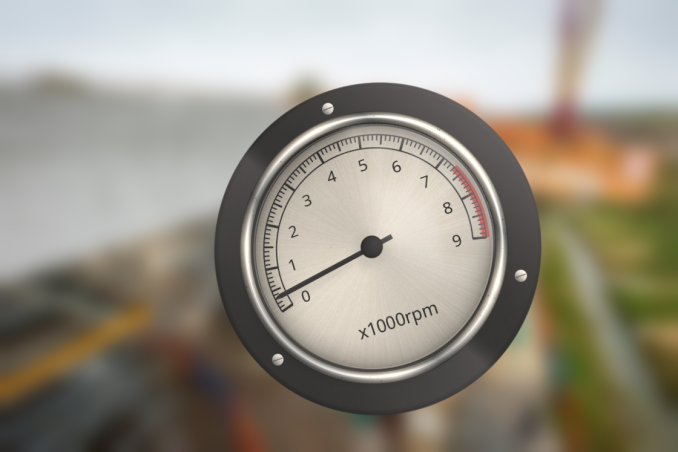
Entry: 300 rpm
